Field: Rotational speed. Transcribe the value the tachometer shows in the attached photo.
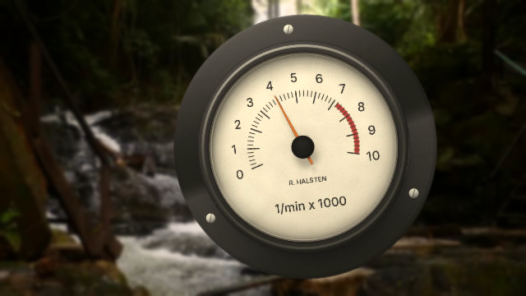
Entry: 4000 rpm
